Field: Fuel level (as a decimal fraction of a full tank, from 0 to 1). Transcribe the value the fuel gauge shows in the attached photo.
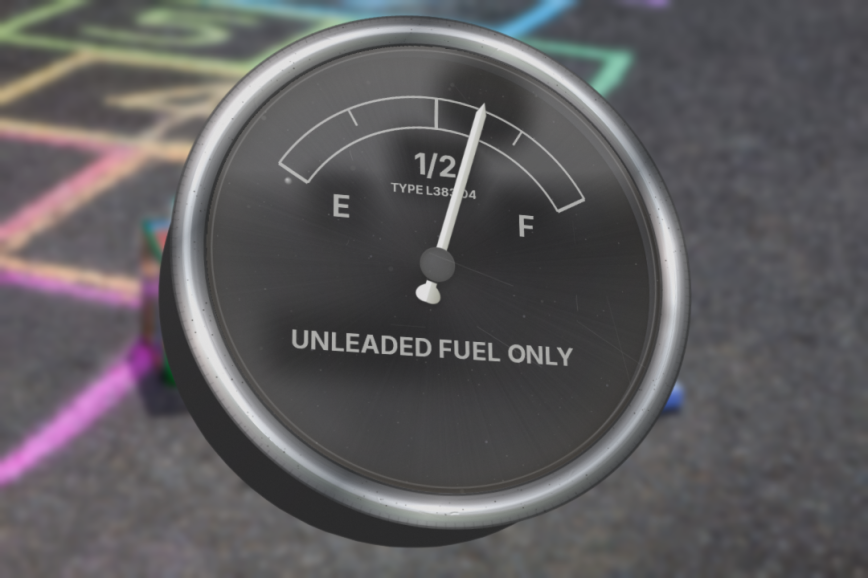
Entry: 0.625
